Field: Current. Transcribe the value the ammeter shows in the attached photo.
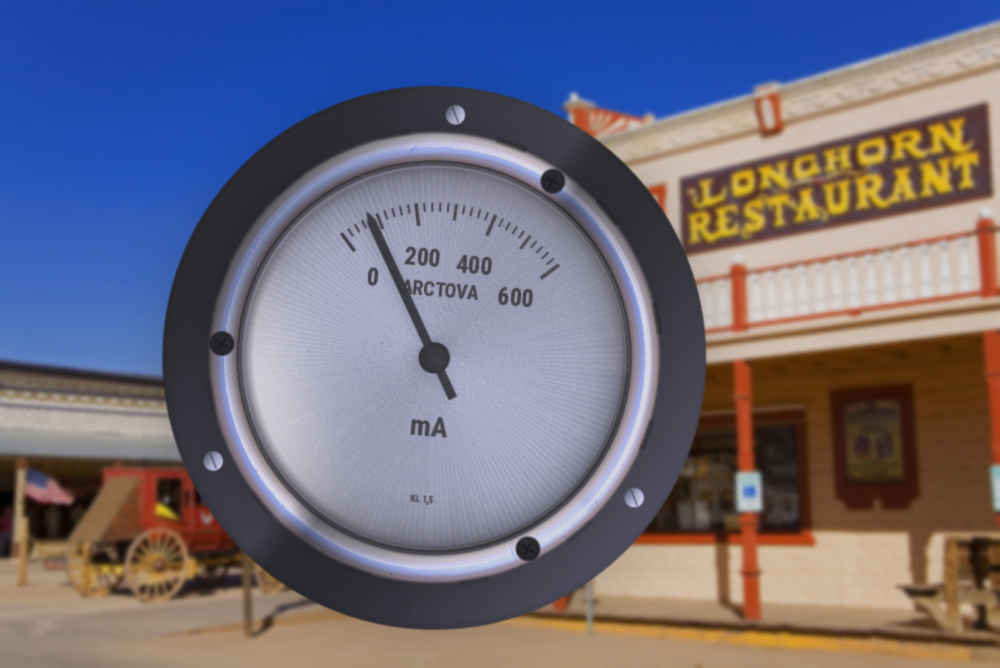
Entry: 80 mA
